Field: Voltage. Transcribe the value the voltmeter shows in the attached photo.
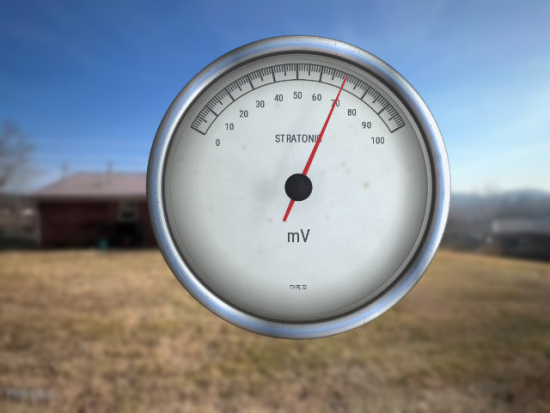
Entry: 70 mV
